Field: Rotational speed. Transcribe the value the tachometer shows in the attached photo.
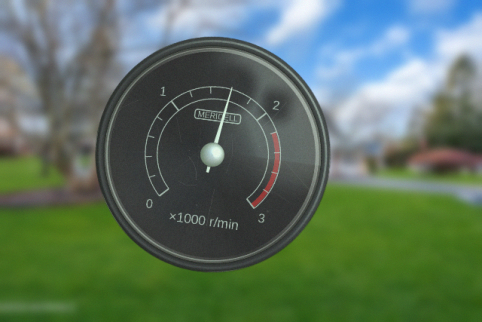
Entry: 1600 rpm
